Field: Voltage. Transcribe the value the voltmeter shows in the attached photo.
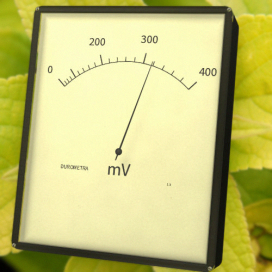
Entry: 320 mV
